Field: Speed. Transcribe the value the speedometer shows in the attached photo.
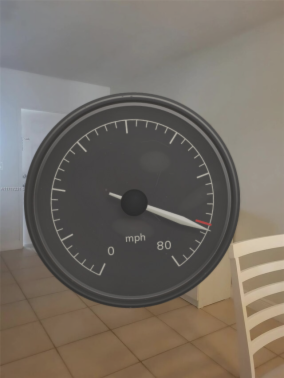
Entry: 71 mph
